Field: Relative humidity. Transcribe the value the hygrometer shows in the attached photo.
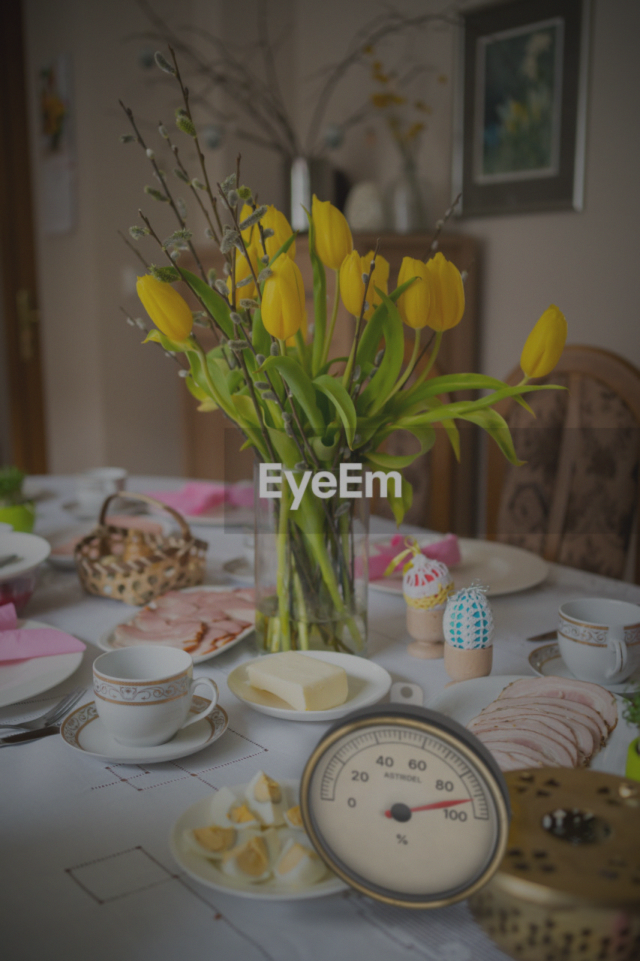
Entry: 90 %
